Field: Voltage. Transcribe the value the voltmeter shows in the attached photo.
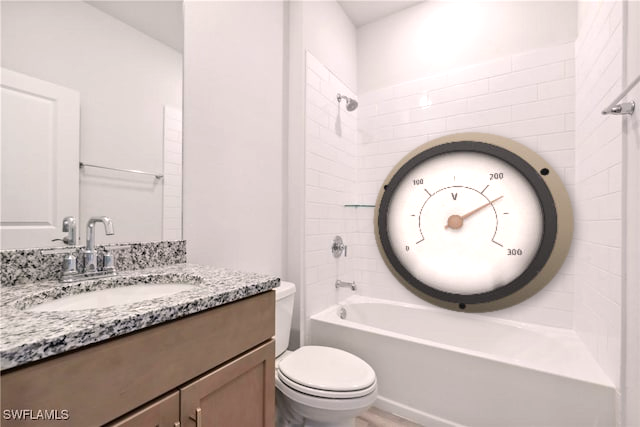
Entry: 225 V
